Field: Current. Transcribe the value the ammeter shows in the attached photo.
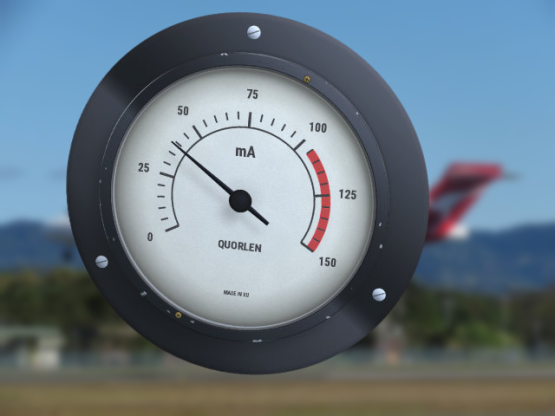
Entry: 40 mA
